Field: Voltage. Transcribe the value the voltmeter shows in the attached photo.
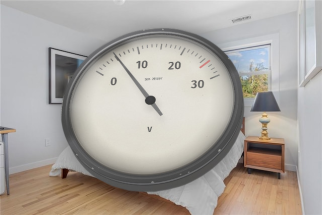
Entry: 5 V
